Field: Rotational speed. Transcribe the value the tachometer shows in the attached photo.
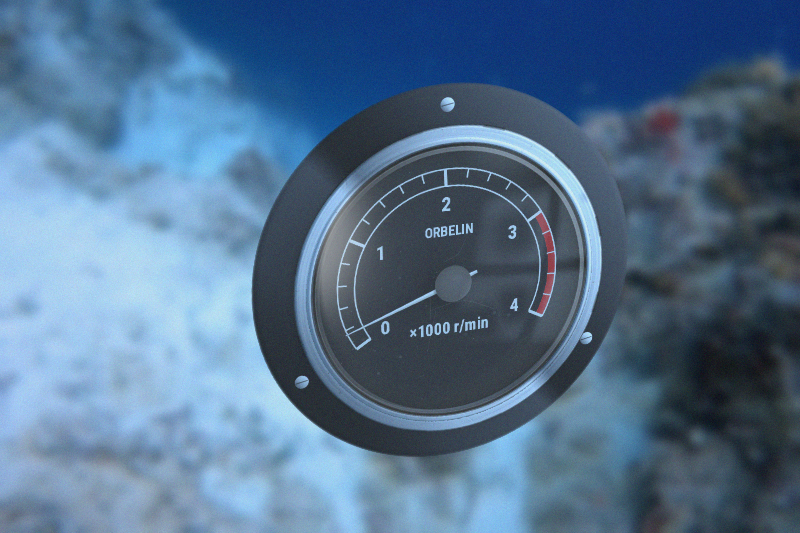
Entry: 200 rpm
